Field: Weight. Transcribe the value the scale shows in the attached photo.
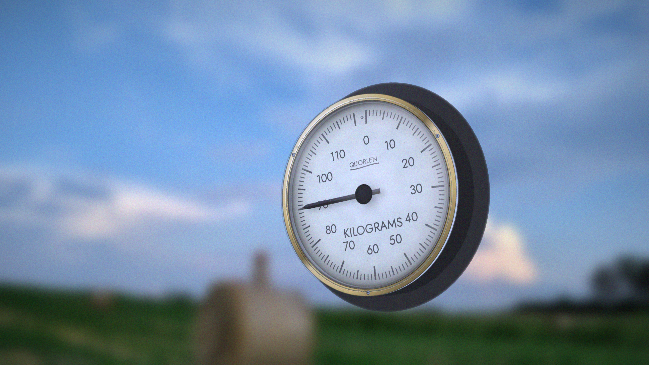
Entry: 90 kg
